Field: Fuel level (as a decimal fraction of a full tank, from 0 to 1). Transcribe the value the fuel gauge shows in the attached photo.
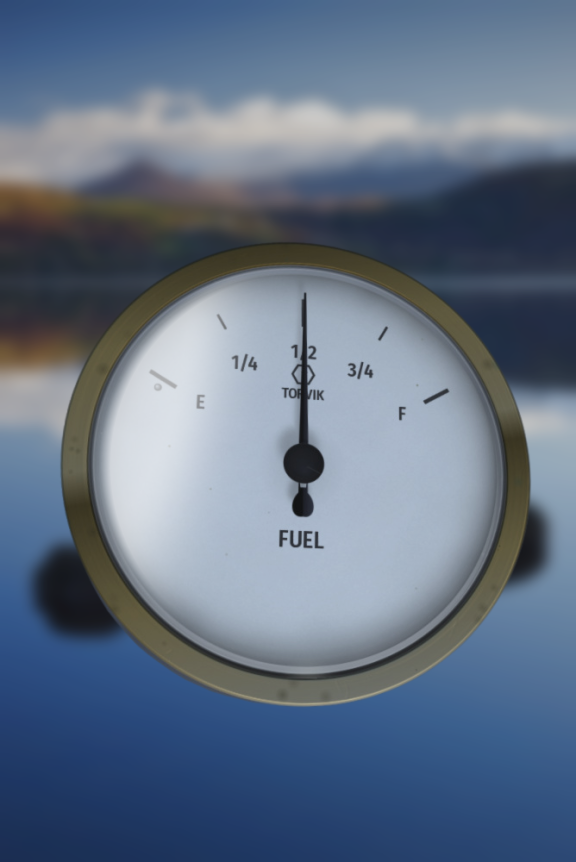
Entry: 0.5
